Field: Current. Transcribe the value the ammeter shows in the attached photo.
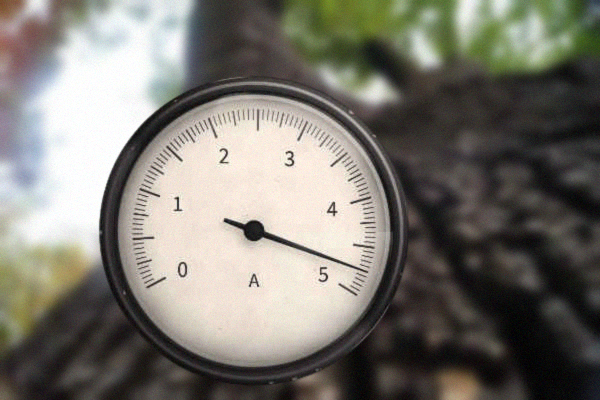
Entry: 4.75 A
